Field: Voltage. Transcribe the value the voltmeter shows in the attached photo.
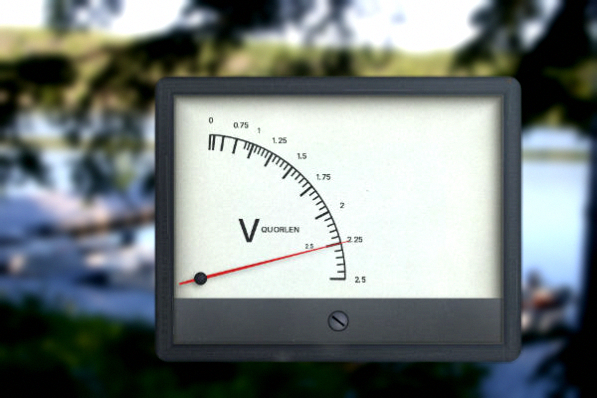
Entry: 2.25 V
